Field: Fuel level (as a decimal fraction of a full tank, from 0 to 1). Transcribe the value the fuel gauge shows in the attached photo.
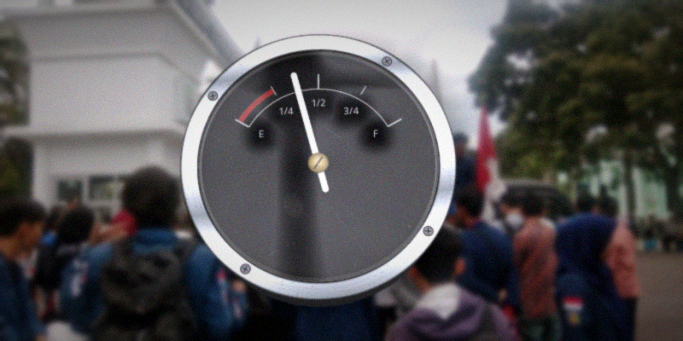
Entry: 0.375
